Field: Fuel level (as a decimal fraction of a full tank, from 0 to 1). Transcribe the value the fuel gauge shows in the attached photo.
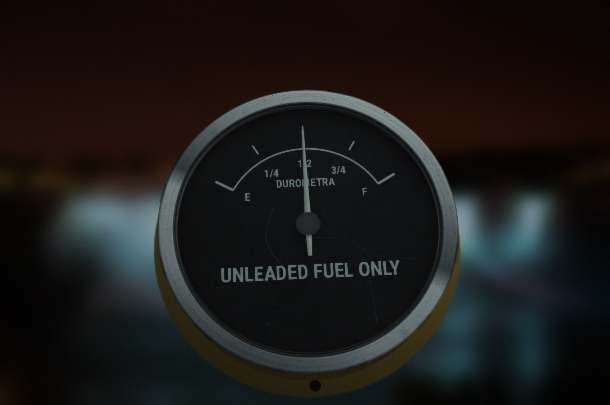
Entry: 0.5
